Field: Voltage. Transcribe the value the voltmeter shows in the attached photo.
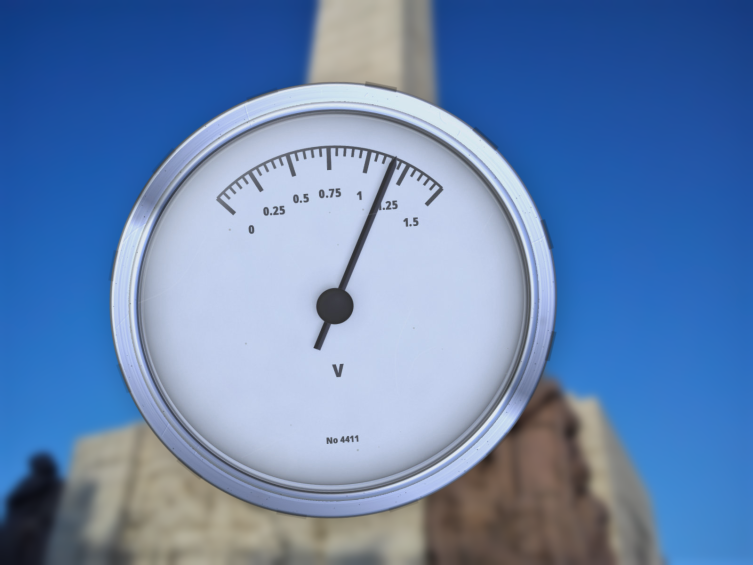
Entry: 1.15 V
